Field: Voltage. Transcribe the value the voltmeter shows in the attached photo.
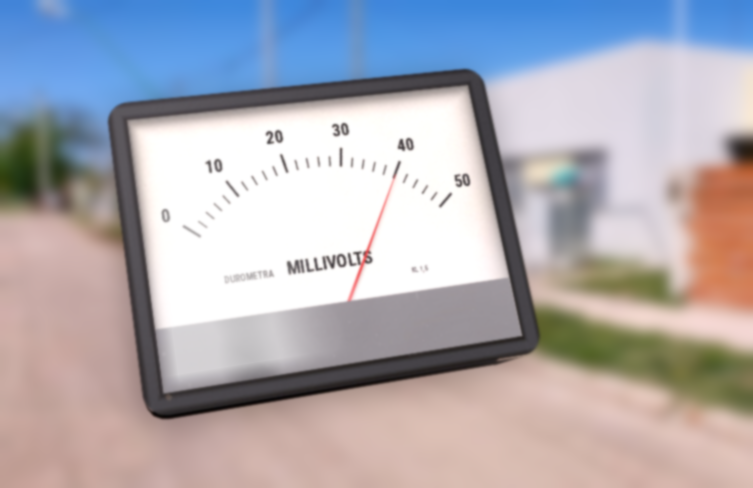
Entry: 40 mV
